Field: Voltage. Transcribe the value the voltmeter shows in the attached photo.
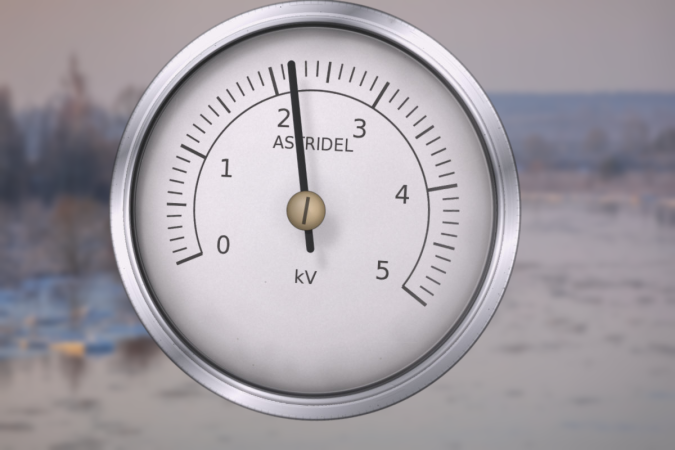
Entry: 2.2 kV
